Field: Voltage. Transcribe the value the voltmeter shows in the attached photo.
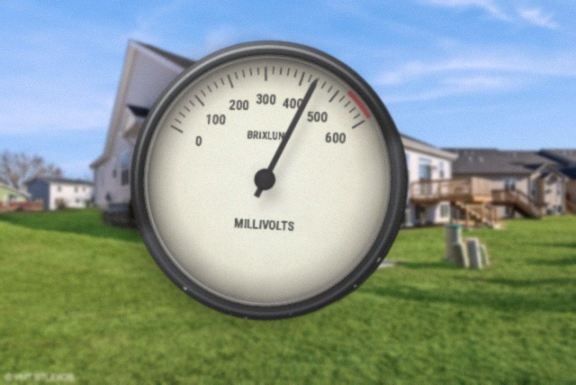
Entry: 440 mV
